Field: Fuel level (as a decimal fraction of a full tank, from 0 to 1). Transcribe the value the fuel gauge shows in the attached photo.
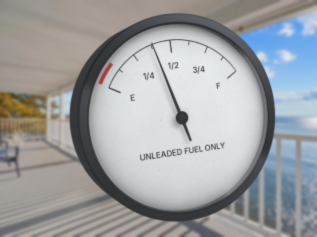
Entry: 0.375
